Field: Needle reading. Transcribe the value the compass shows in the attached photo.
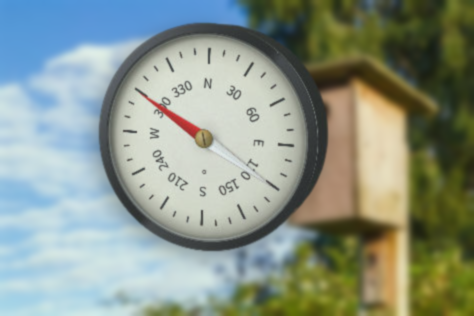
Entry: 300 °
